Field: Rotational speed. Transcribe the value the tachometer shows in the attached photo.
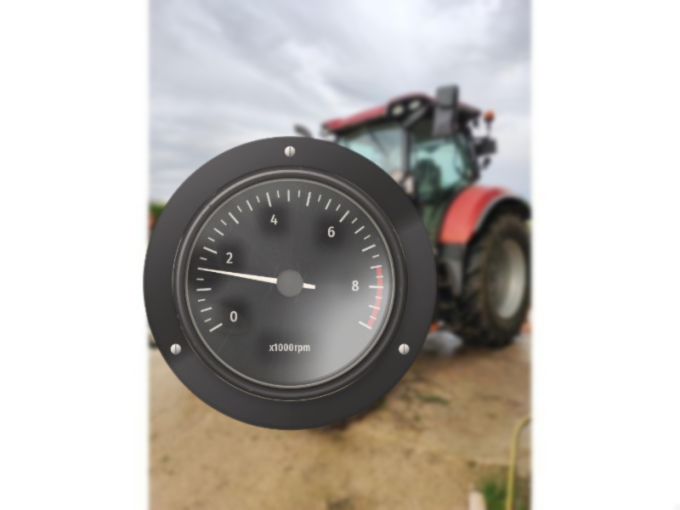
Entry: 1500 rpm
